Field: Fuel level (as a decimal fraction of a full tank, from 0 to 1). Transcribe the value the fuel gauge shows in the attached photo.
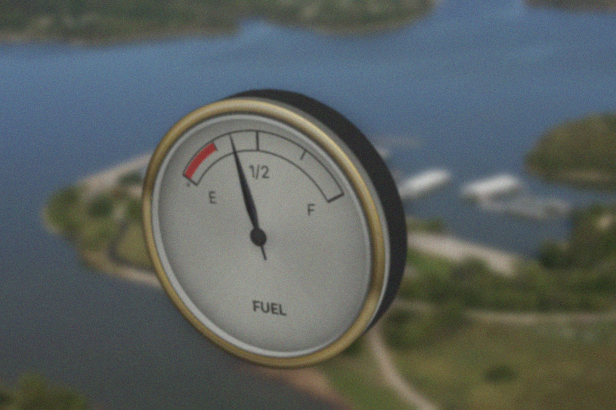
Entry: 0.375
